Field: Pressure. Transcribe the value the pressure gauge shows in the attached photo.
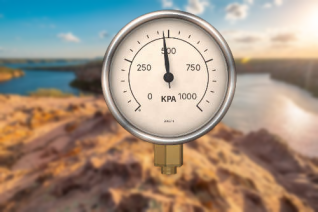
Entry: 475 kPa
